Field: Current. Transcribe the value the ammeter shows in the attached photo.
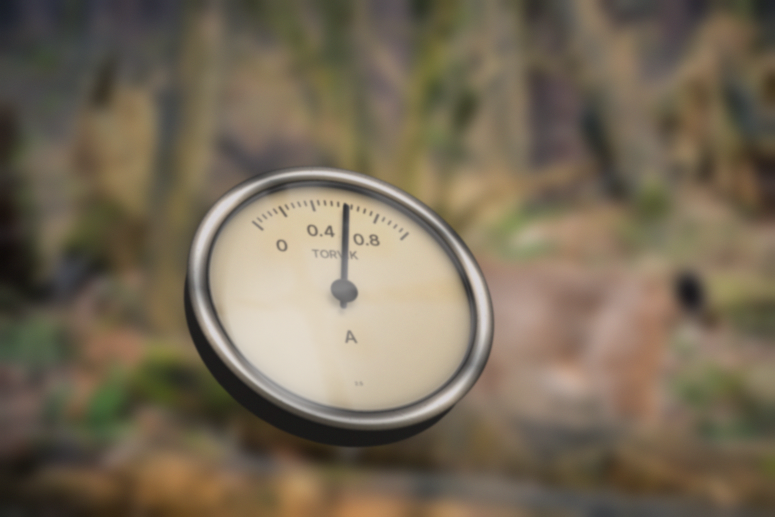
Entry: 0.6 A
